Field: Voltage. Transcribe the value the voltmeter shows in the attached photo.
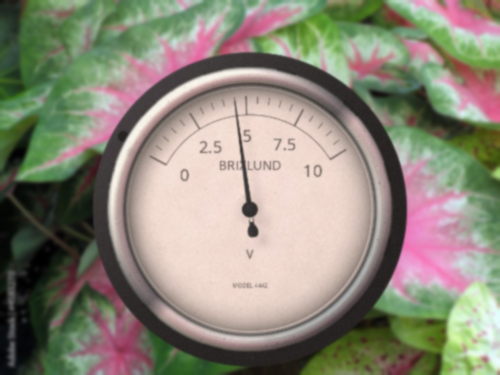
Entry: 4.5 V
